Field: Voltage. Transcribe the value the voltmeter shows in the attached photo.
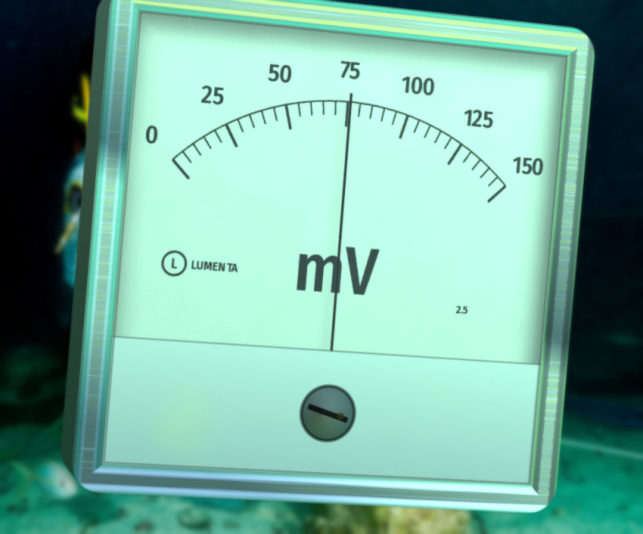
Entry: 75 mV
